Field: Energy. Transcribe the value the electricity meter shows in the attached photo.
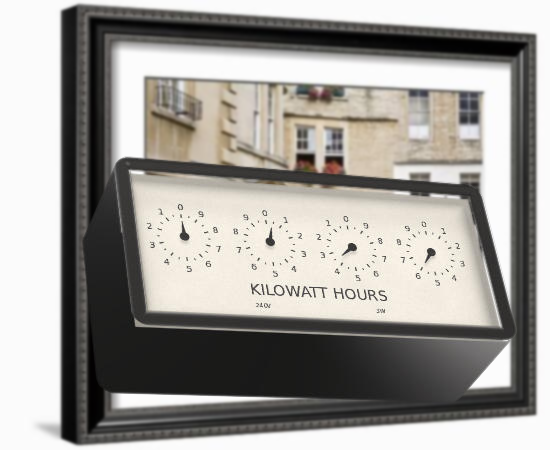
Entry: 36 kWh
